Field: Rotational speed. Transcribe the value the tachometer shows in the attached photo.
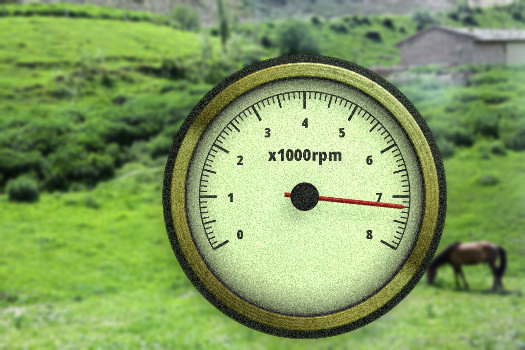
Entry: 7200 rpm
